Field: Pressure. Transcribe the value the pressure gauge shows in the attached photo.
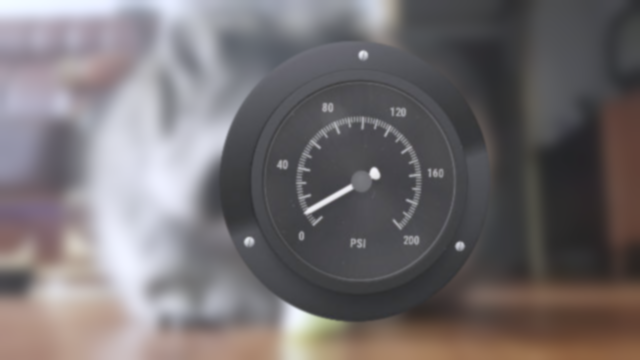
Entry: 10 psi
